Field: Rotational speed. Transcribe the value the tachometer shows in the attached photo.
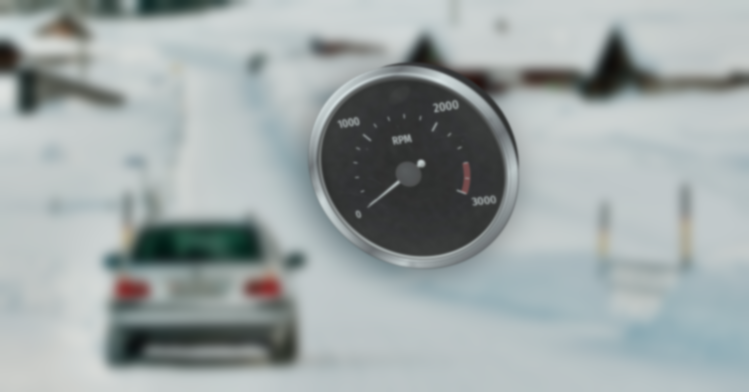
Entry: 0 rpm
